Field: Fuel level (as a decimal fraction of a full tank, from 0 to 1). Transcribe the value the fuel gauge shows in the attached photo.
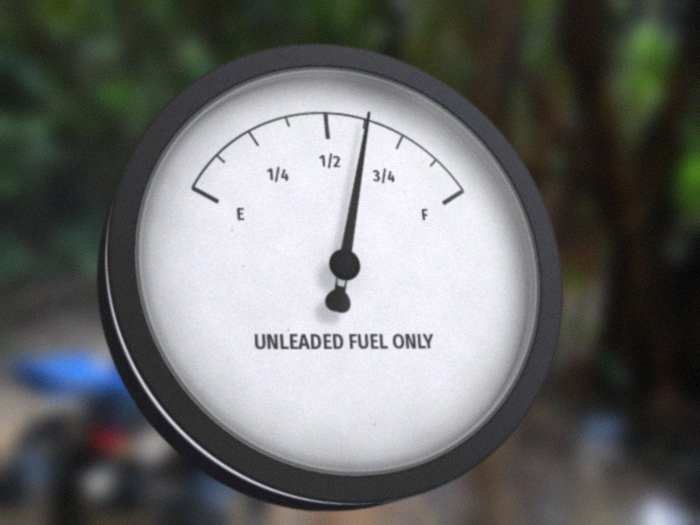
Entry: 0.625
